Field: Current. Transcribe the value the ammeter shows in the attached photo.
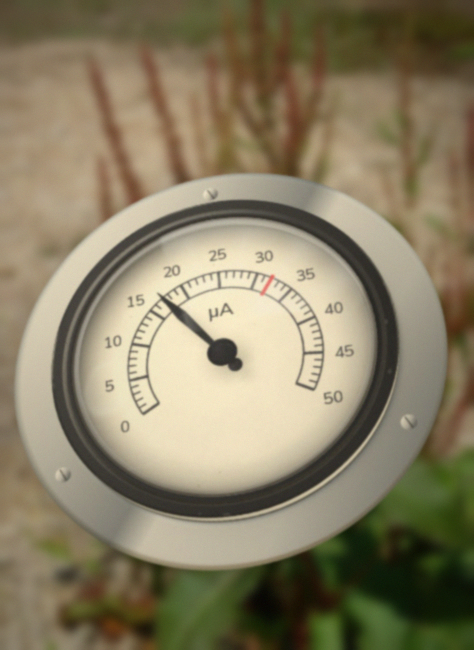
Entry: 17 µA
